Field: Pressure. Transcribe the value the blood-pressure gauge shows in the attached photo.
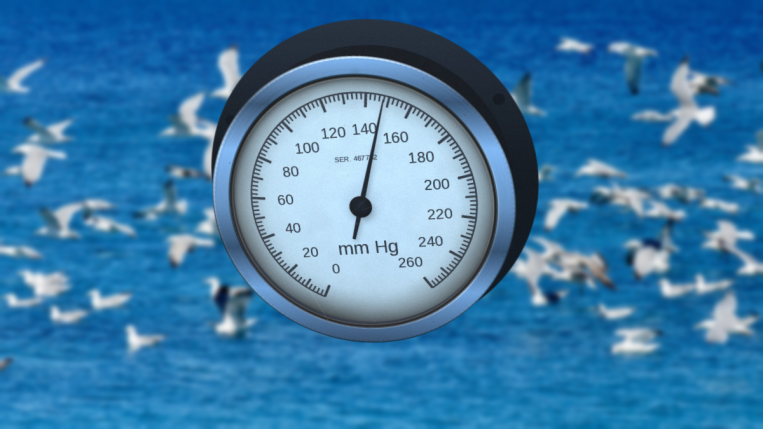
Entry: 148 mmHg
